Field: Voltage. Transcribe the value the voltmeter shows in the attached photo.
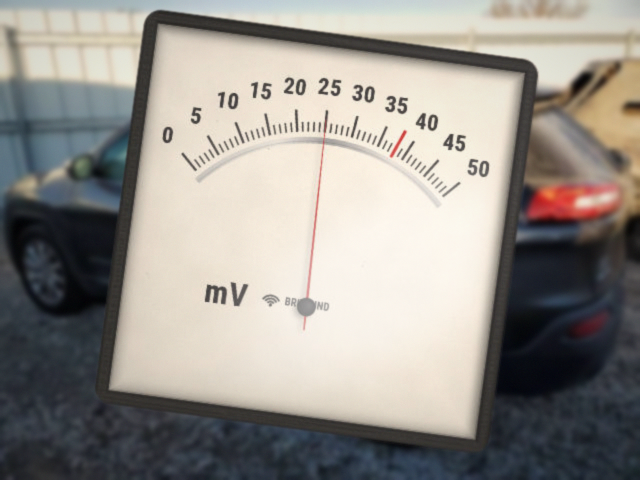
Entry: 25 mV
